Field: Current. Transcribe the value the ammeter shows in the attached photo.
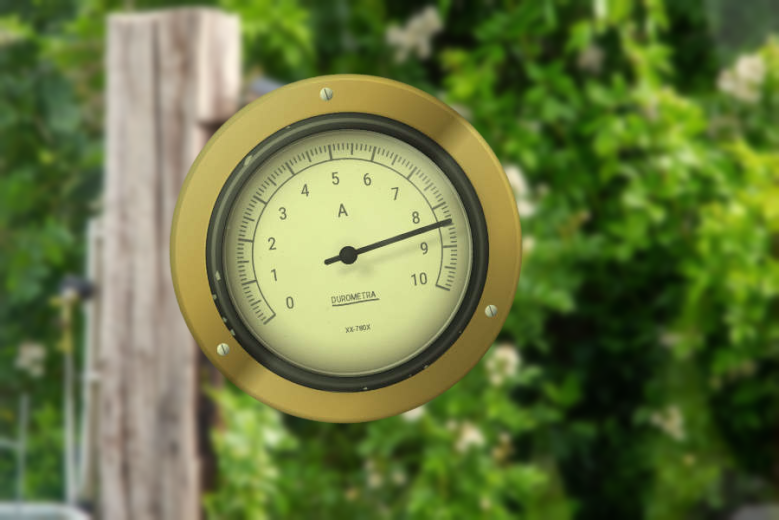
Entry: 8.4 A
